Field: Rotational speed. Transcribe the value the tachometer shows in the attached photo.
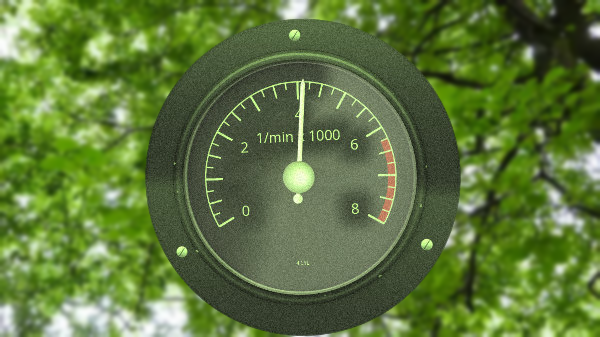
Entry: 4125 rpm
